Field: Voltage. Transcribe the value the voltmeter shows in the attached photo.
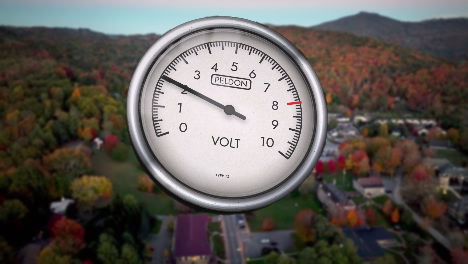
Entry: 2 V
